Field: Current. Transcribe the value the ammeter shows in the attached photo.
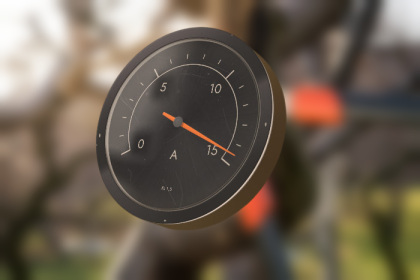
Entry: 14.5 A
